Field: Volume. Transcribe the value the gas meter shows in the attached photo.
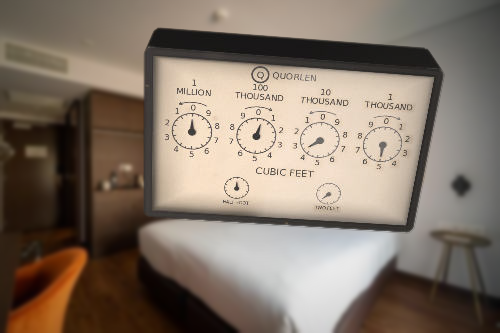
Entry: 3500 ft³
